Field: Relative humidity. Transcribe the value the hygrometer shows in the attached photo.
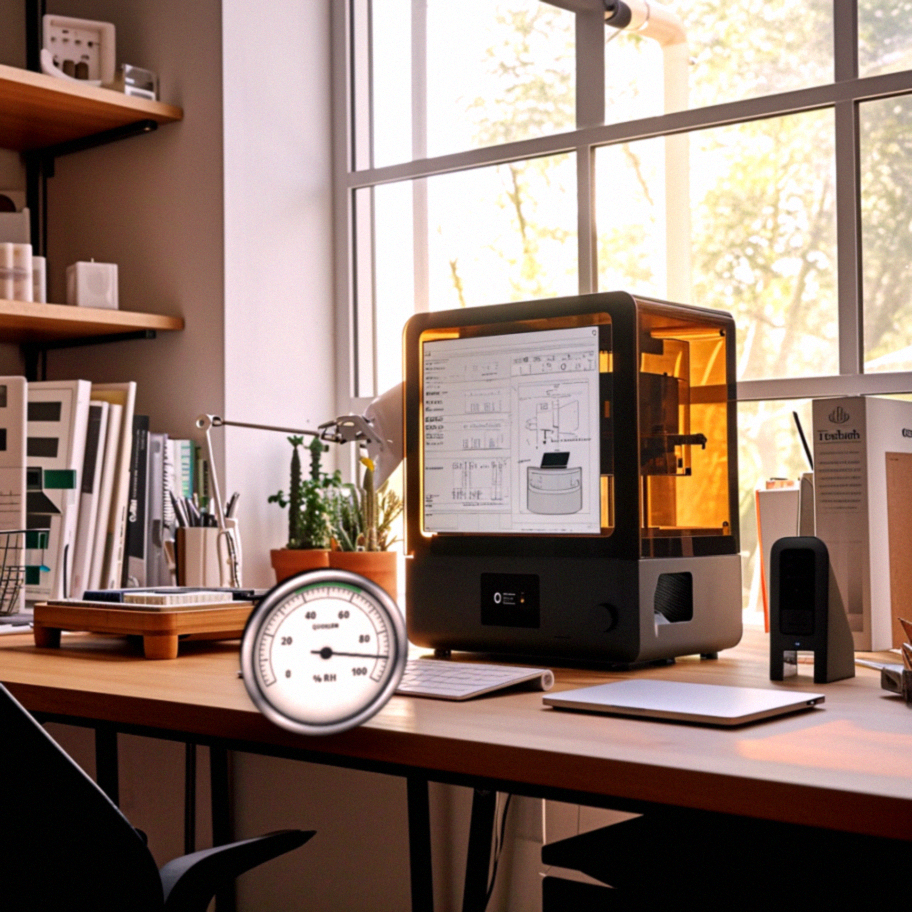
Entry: 90 %
